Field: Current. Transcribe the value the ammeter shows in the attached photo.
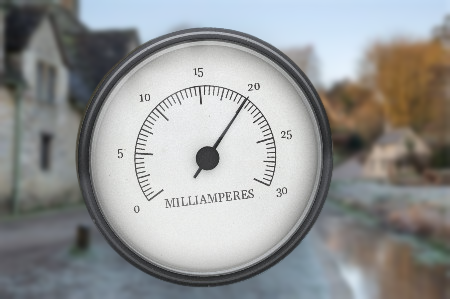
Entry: 20 mA
